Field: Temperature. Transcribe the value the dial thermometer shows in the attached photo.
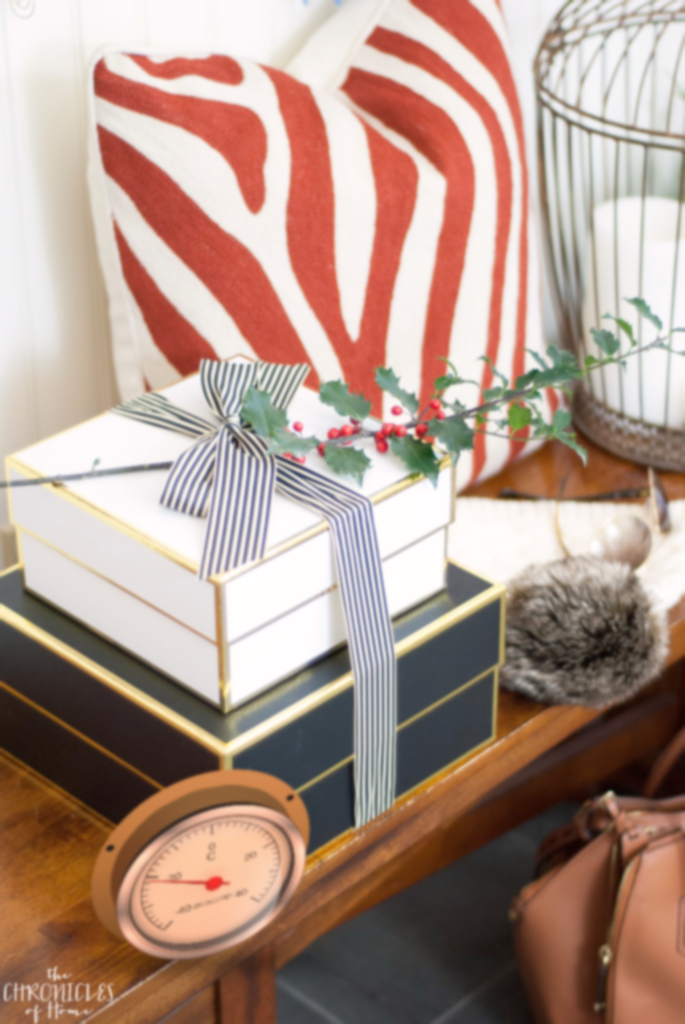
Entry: -20 °C
